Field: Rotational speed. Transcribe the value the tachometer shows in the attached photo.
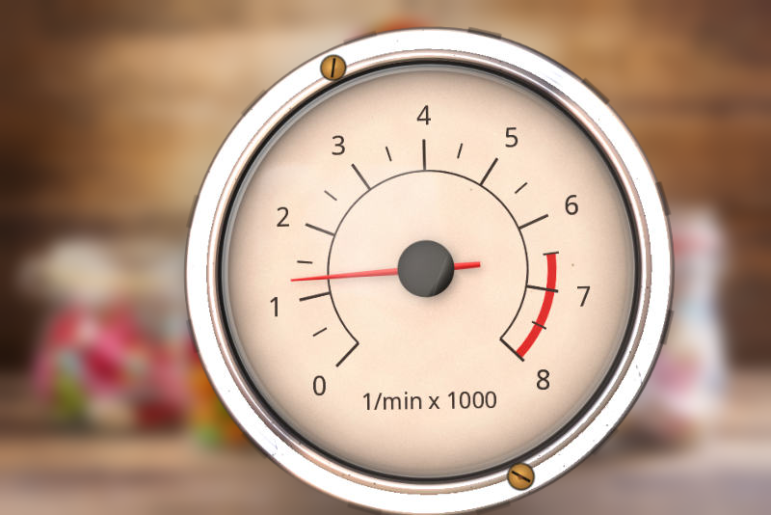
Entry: 1250 rpm
